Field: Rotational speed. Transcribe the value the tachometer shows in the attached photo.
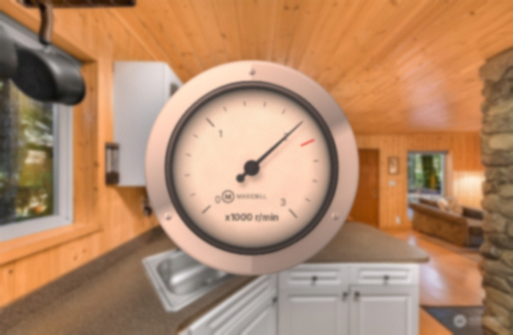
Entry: 2000 rpm
